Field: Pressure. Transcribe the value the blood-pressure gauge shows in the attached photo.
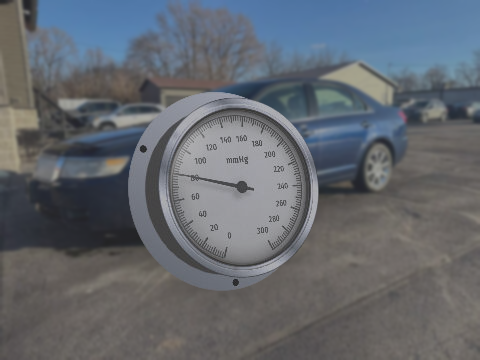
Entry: 80 mmHg
